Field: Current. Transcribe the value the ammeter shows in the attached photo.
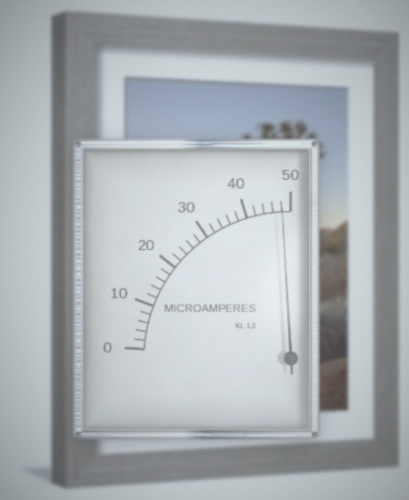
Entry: 48 µA
